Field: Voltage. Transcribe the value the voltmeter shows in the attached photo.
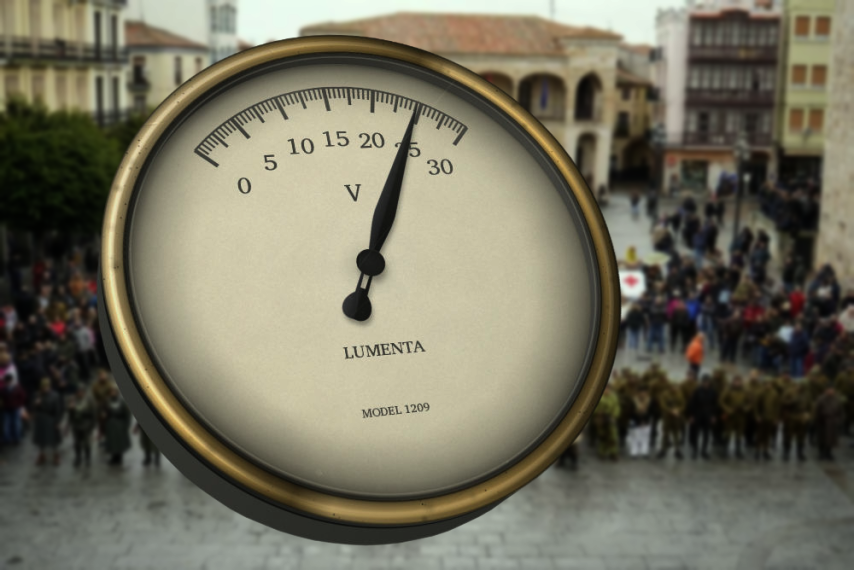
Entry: 24.5 V
